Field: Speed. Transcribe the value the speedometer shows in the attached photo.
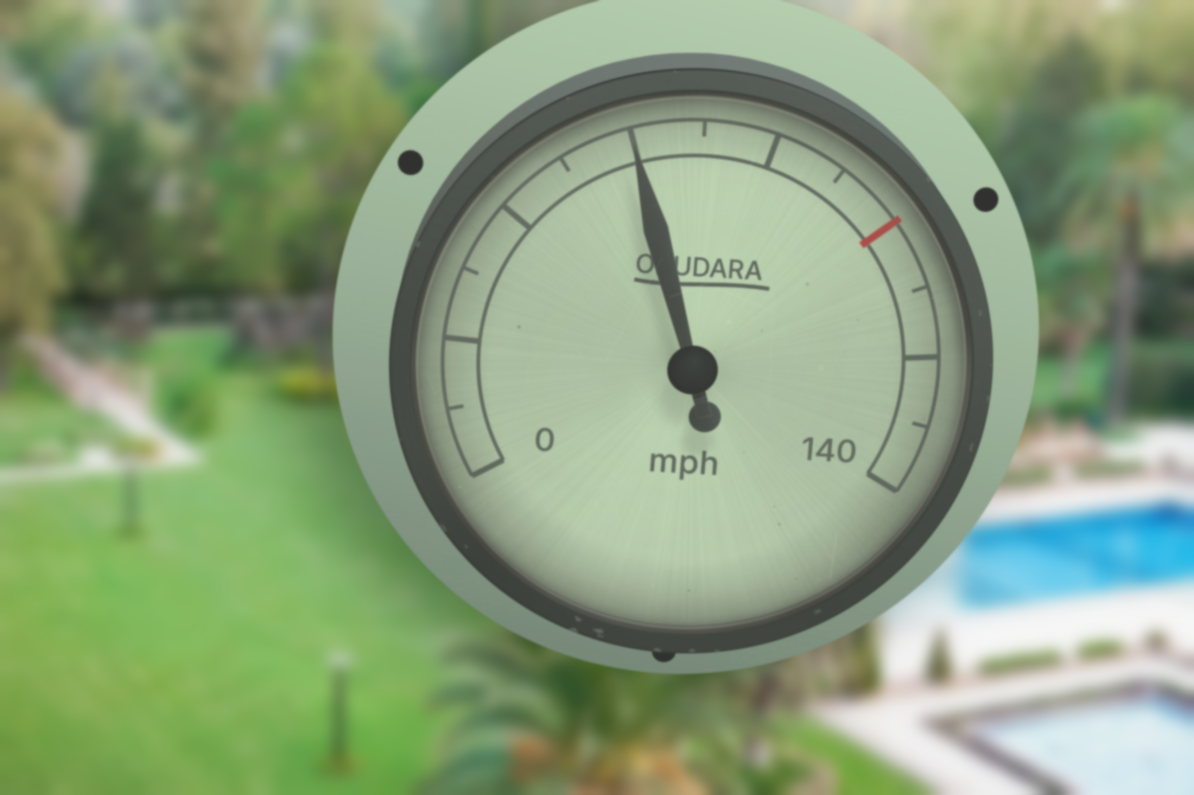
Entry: 60 mph
